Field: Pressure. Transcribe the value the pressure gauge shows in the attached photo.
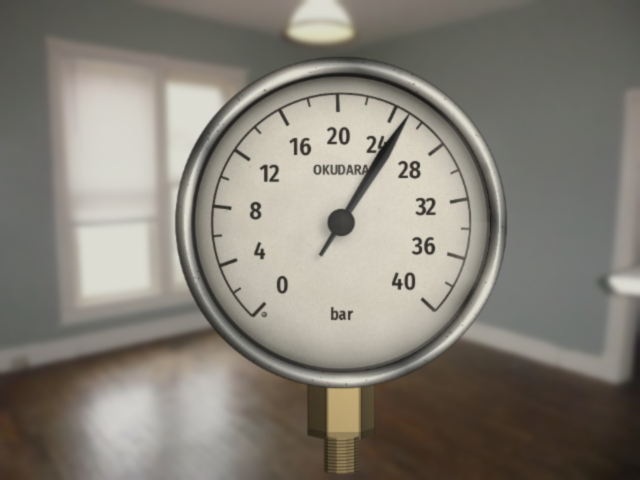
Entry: 25 bar
